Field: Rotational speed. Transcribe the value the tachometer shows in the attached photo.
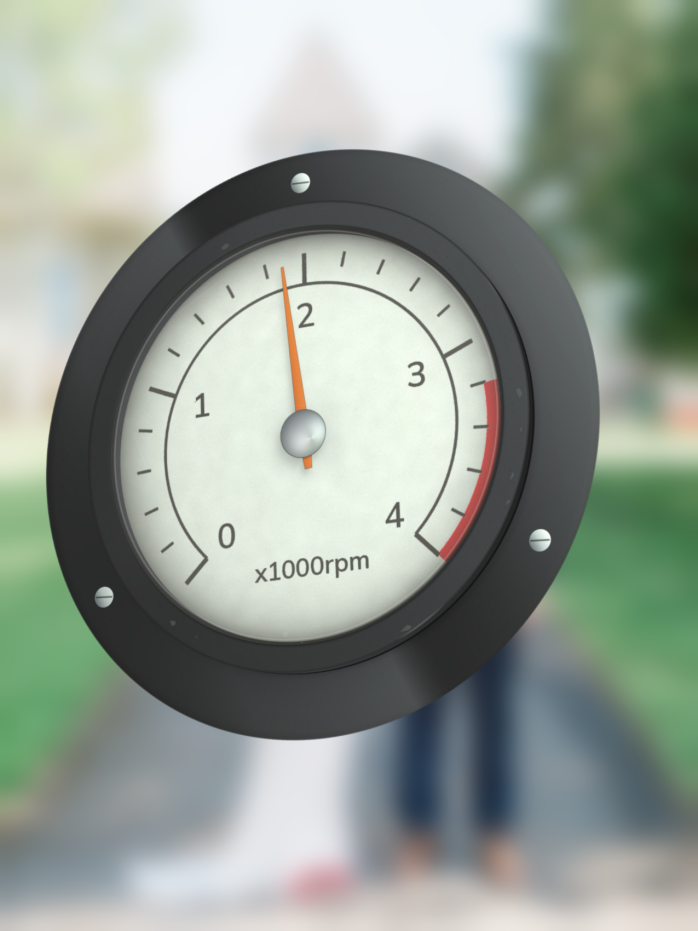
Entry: 1900 rpm
